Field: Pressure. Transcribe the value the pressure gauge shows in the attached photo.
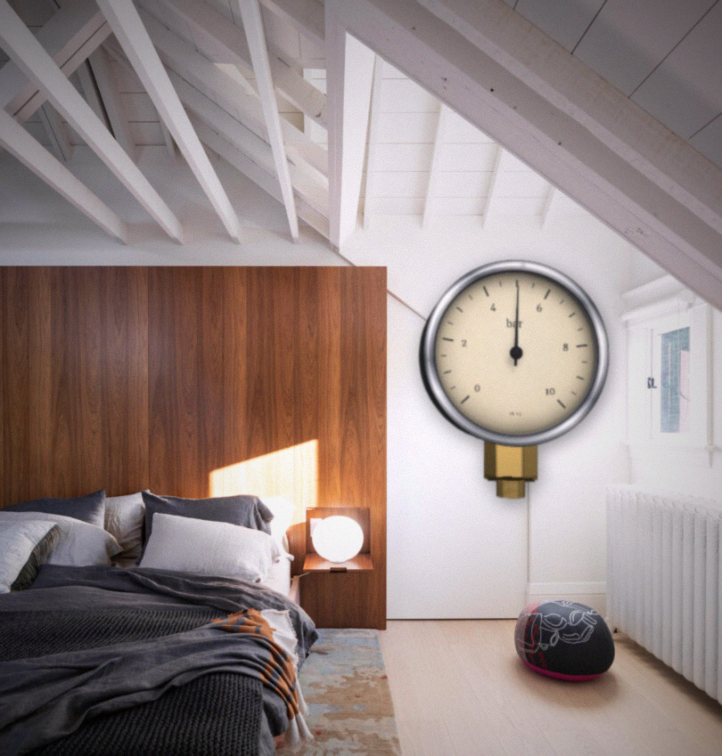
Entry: 5 bar
